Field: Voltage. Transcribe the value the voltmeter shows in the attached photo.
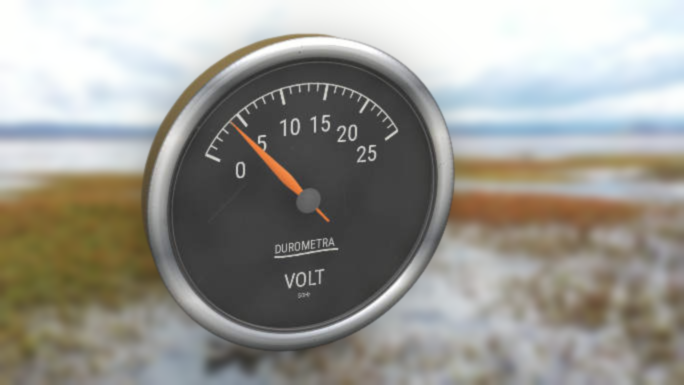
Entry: 4 V
